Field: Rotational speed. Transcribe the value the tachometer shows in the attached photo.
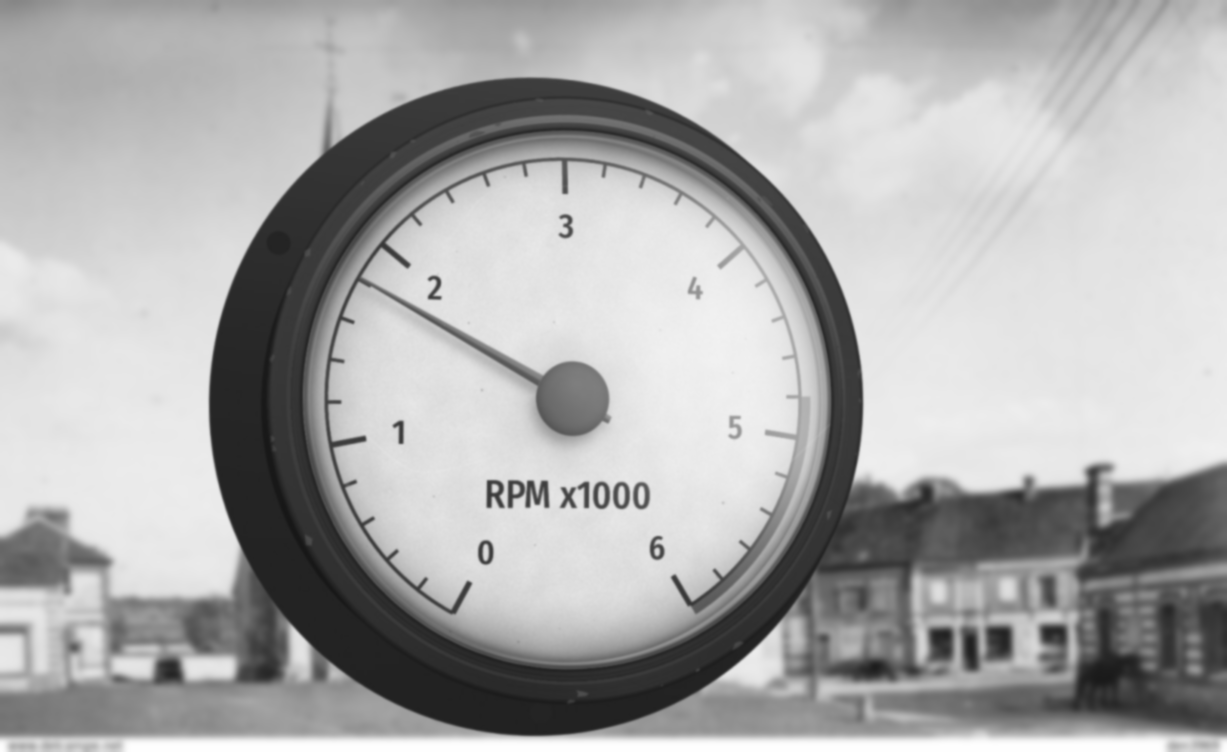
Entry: 1800 rpm
